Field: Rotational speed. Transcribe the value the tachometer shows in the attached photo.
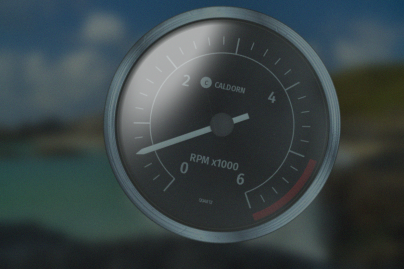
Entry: 600 rpm
